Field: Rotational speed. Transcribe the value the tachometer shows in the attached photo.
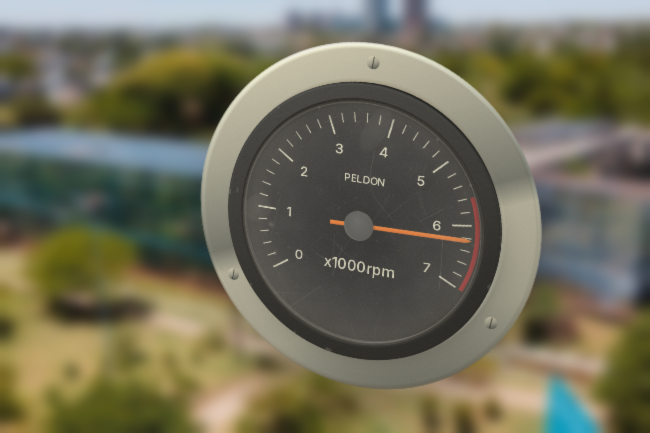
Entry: 6200 rpm
